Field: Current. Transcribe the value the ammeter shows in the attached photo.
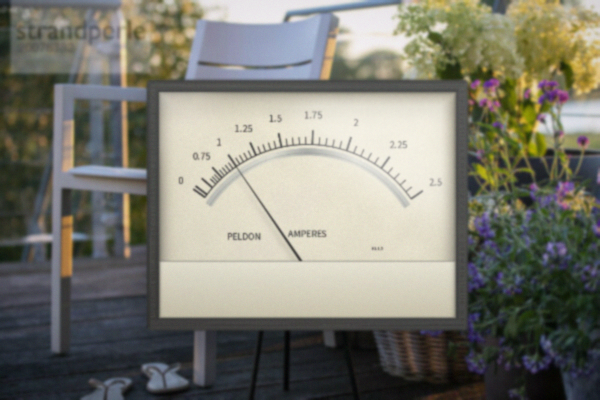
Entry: 1 A
